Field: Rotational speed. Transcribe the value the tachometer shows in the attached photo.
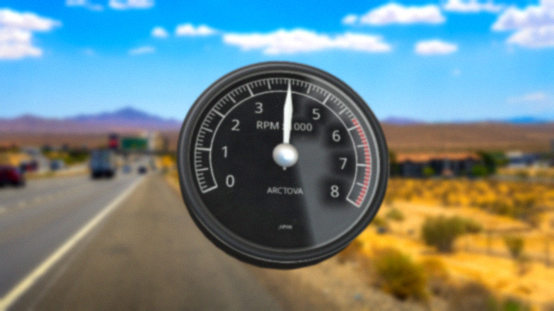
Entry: 4000 rpm
